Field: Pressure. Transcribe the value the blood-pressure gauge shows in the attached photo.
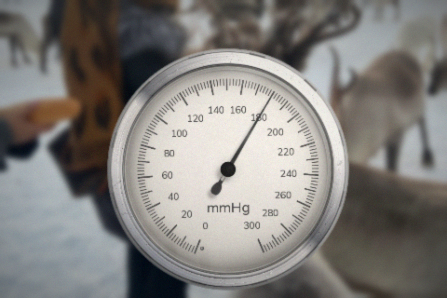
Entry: 180 mmHg
